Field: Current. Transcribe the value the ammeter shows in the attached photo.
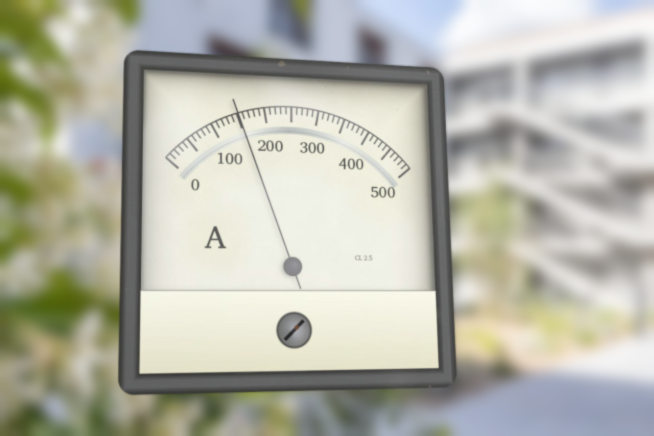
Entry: 150 A
